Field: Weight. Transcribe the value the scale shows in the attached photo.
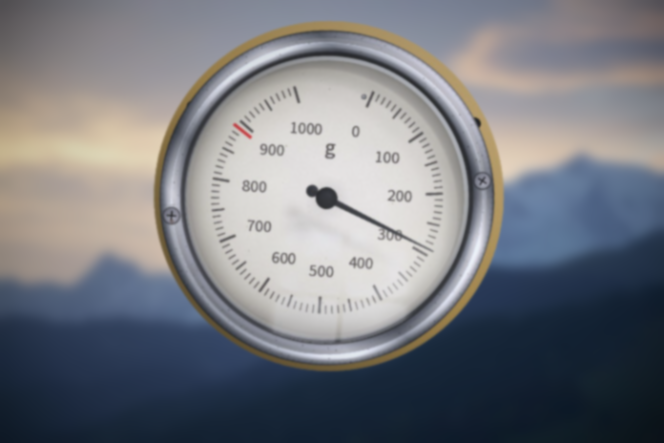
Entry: 290 g
